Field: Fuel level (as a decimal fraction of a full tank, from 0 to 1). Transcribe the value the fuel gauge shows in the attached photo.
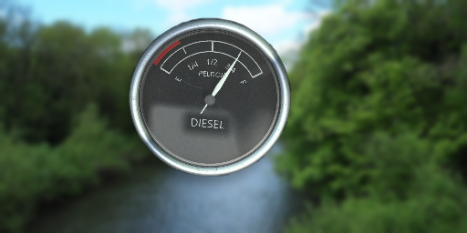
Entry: 0.75
